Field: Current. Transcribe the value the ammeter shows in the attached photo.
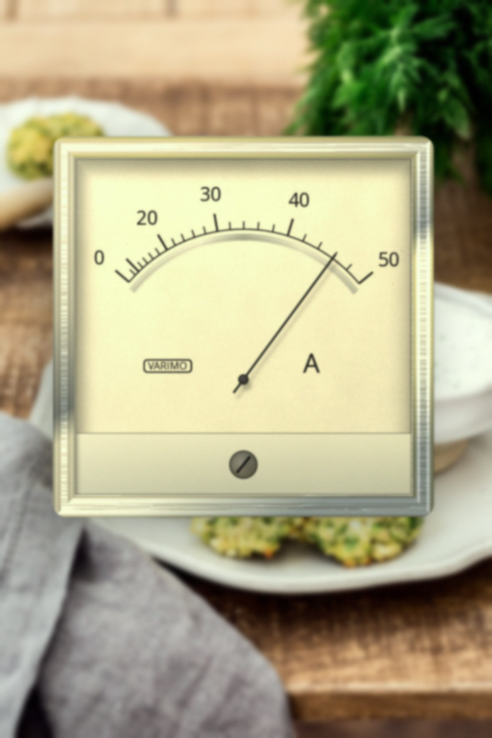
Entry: 46 A
